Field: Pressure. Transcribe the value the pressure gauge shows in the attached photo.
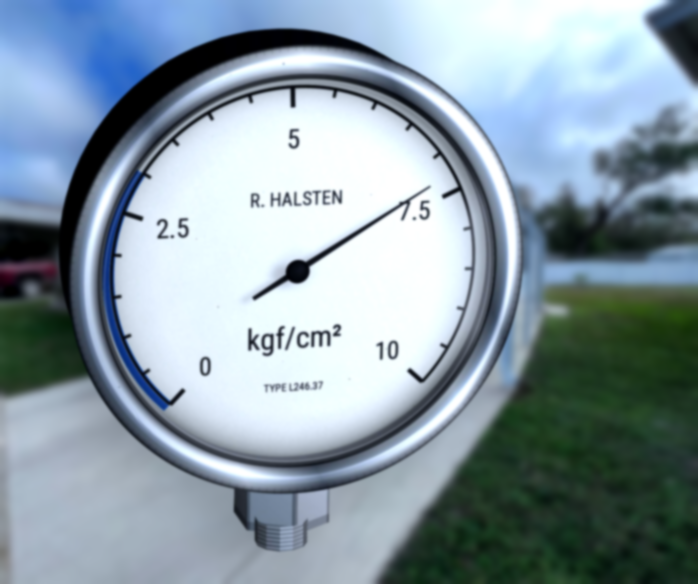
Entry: 7.25 kg/cm²
